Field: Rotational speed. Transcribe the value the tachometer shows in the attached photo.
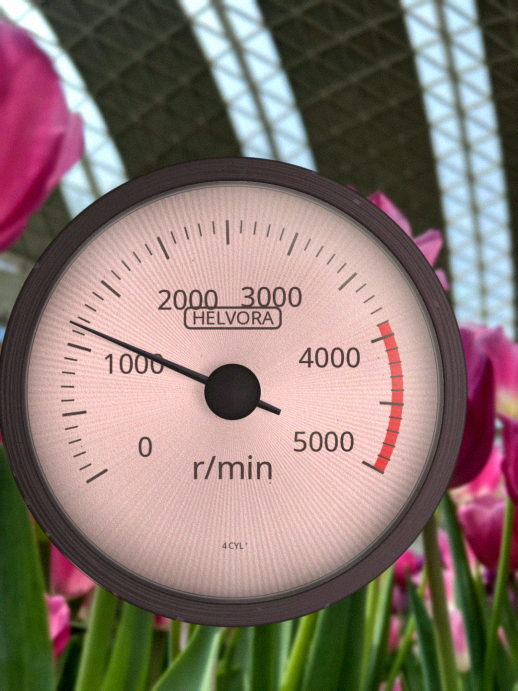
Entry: 1150 rpm
